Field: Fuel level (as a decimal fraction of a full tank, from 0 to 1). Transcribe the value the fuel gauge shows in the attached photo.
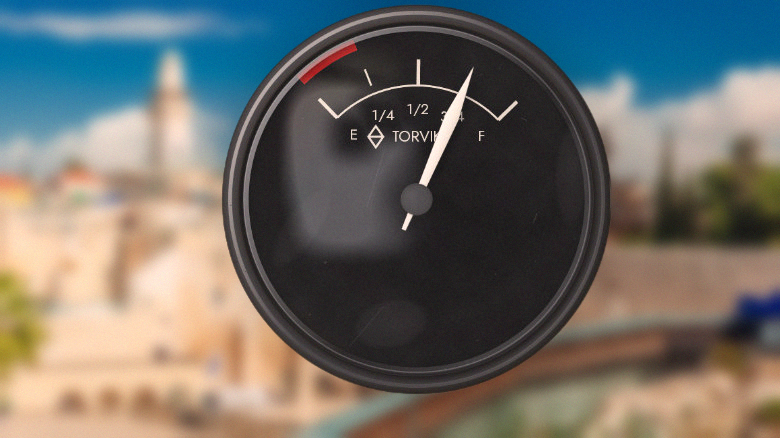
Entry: 0.75
